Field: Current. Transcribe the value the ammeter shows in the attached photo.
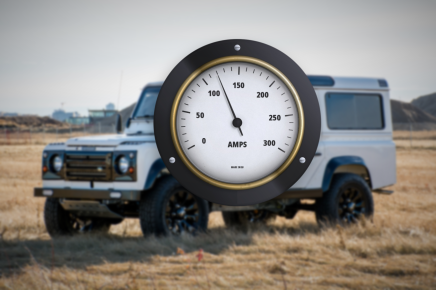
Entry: 120 A
